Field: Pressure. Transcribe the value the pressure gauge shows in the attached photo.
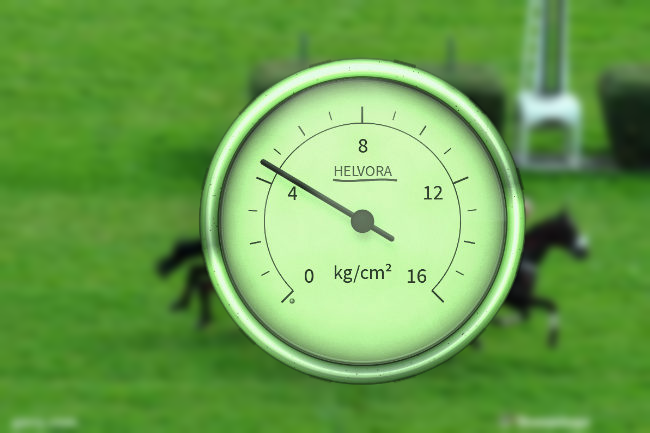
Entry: 4.5 kg/cm²
